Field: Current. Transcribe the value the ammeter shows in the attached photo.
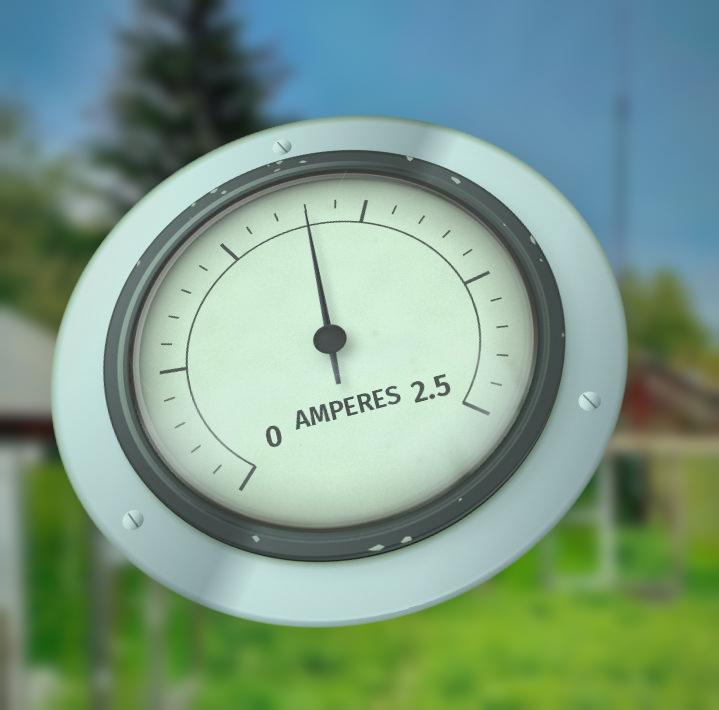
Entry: 1.3 A
